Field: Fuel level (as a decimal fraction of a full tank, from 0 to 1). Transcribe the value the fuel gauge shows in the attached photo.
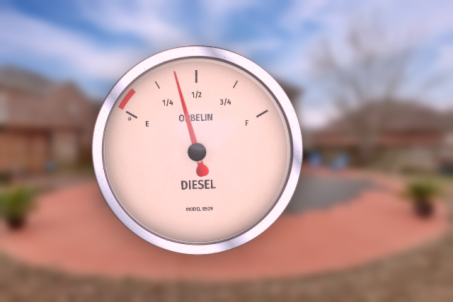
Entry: 0.375
